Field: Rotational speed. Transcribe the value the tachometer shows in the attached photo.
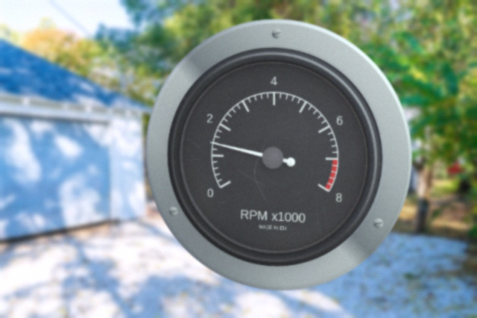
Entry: 1400 rpm
